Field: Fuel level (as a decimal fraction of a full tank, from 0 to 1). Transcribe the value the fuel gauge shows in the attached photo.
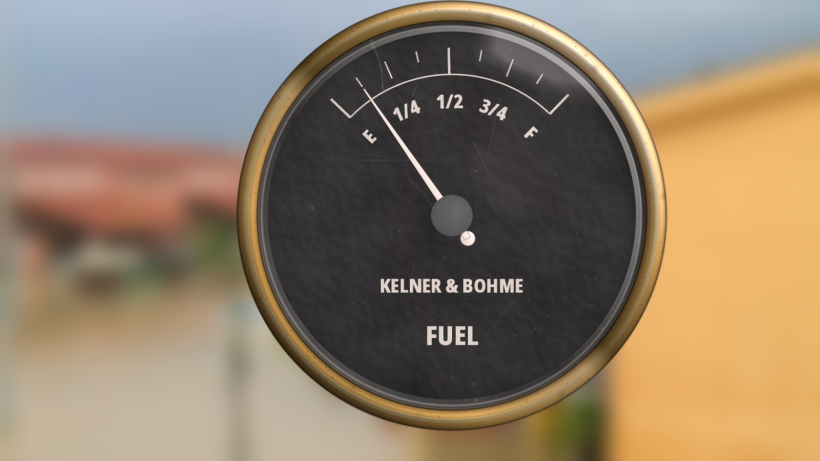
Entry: 0.125
